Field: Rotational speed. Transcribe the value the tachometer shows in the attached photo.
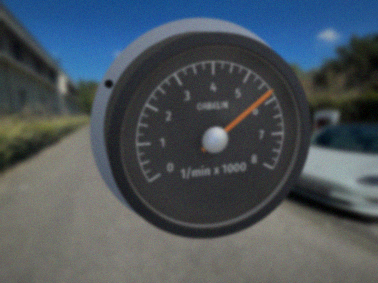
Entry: 5750 rpm
